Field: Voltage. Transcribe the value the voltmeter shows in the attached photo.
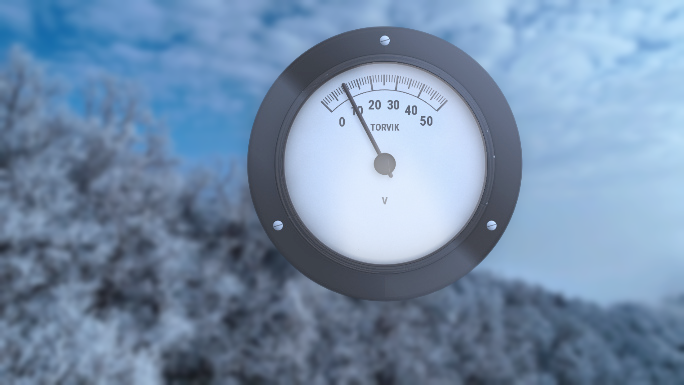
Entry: 10 V
